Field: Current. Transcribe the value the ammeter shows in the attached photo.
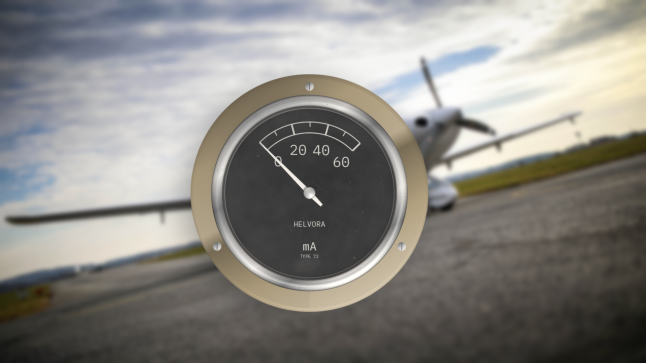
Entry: 0 mA
